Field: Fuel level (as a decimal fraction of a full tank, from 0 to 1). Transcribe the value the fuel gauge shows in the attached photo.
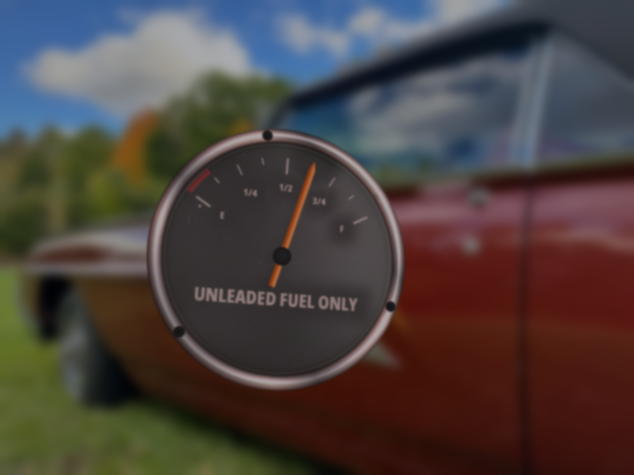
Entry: 0.625
